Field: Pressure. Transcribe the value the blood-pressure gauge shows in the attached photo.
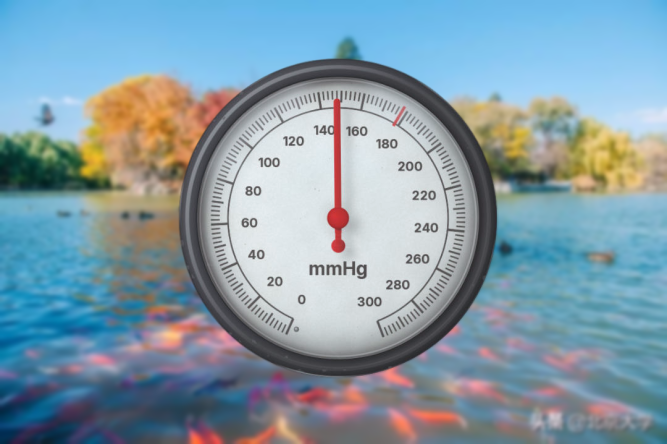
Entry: 148 mmHg
